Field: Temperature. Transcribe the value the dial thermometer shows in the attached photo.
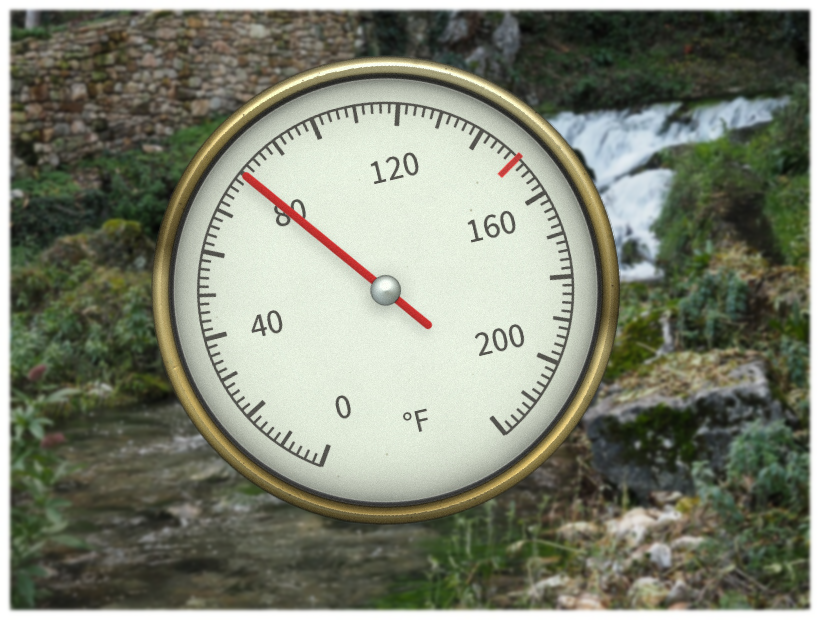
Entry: 80 °F
